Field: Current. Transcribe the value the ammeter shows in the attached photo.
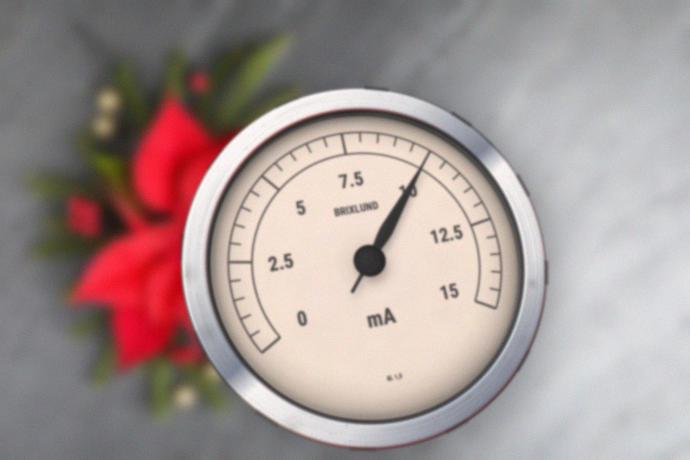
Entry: 10 mA
